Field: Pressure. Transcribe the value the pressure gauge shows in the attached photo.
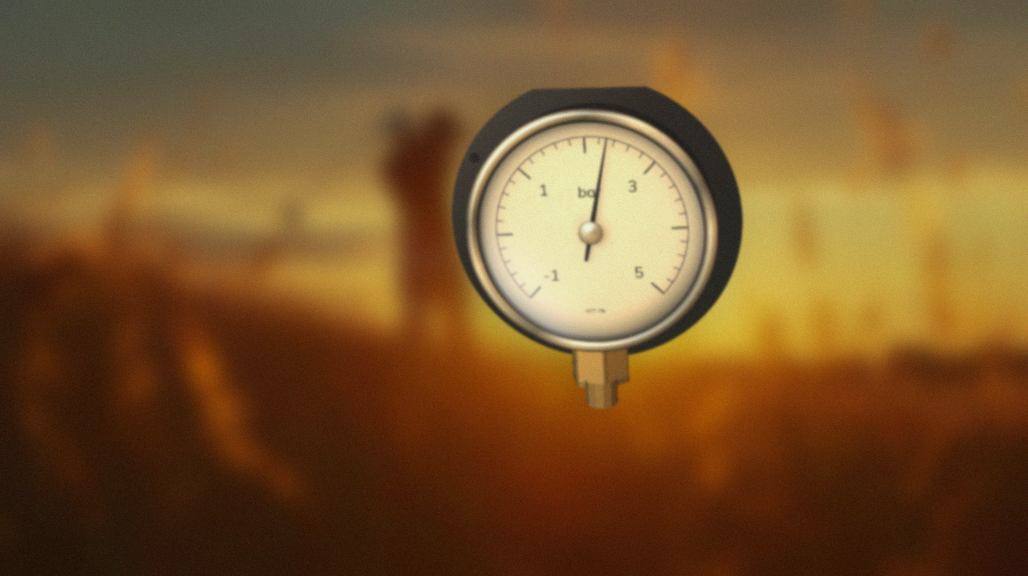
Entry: 2.3 bar
